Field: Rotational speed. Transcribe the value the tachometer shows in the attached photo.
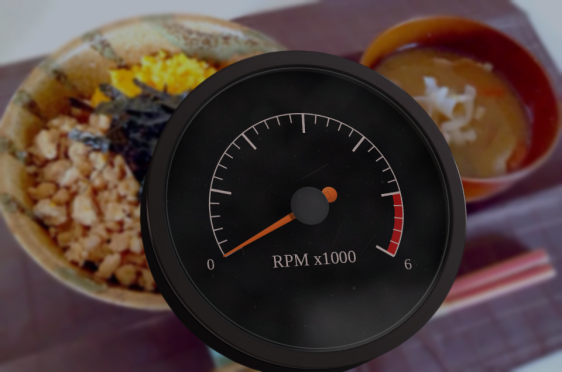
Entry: 0 rpm
